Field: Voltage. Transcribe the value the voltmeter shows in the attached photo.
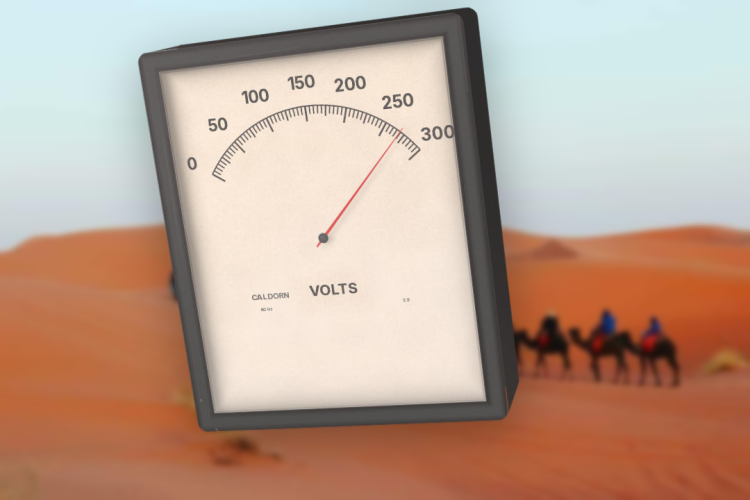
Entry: 270 V
